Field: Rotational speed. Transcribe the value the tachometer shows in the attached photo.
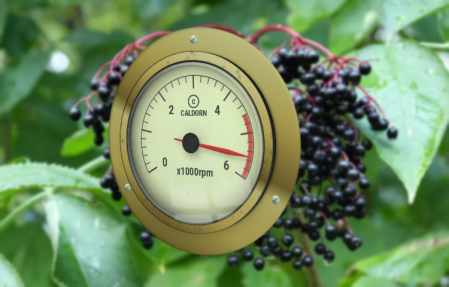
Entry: 5500 rpm
